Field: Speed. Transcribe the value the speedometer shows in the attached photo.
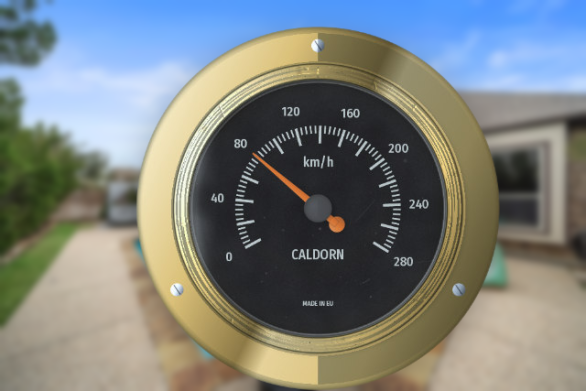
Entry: 80 km/h
